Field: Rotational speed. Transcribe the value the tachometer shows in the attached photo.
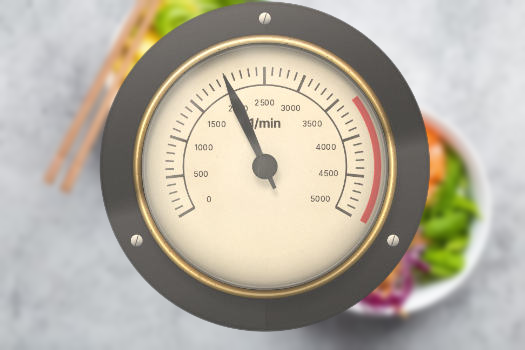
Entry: 2000 rpm
